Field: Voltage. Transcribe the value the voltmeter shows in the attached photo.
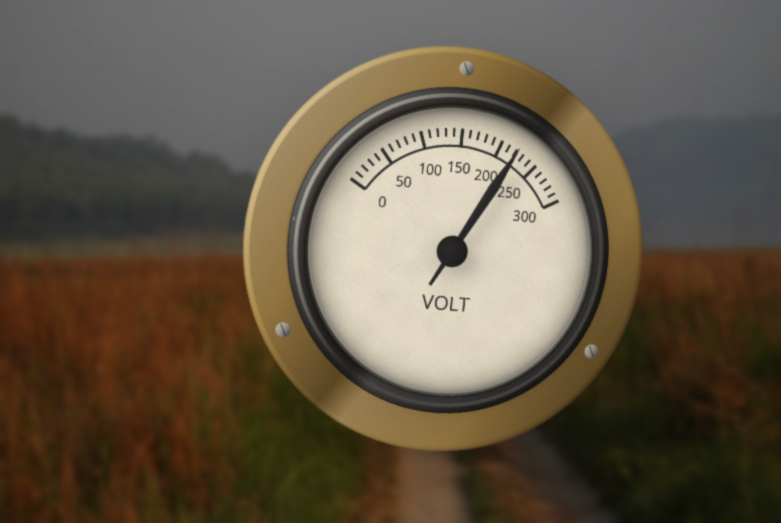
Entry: 220 V
